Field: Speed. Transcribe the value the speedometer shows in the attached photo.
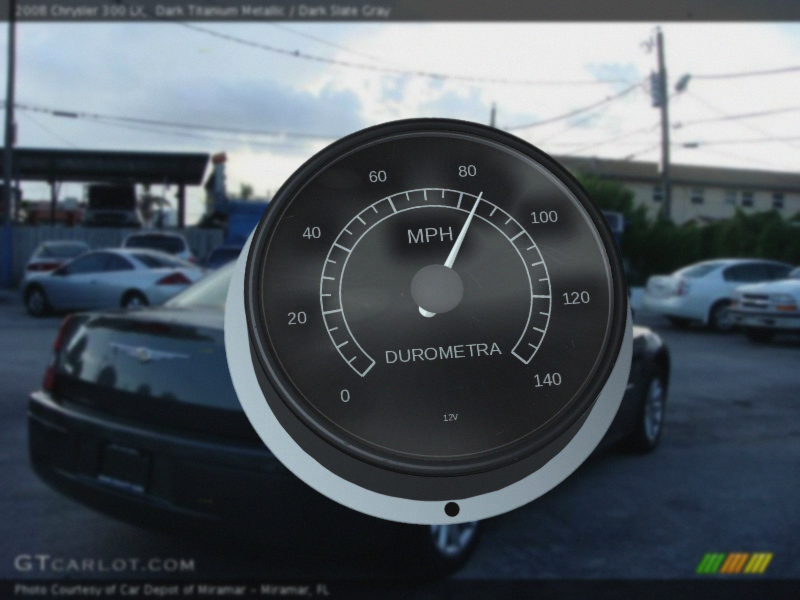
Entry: 85 mph
